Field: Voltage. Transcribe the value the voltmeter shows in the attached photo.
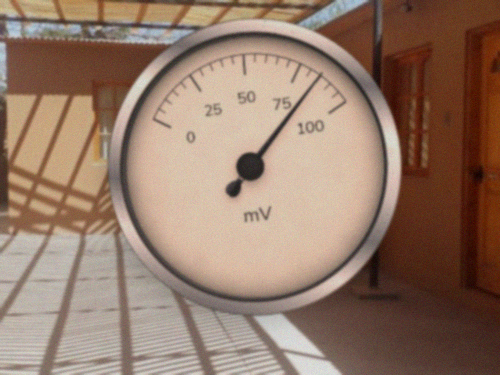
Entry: 85 mV
